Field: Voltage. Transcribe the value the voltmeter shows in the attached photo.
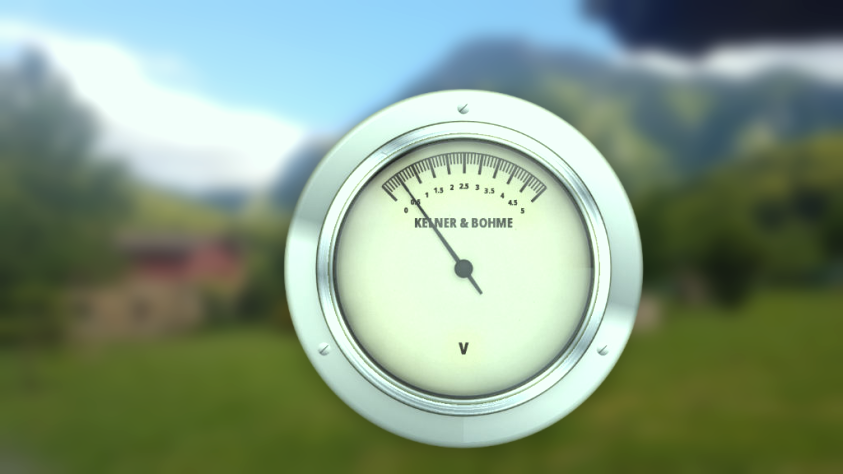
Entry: 0.5 V
